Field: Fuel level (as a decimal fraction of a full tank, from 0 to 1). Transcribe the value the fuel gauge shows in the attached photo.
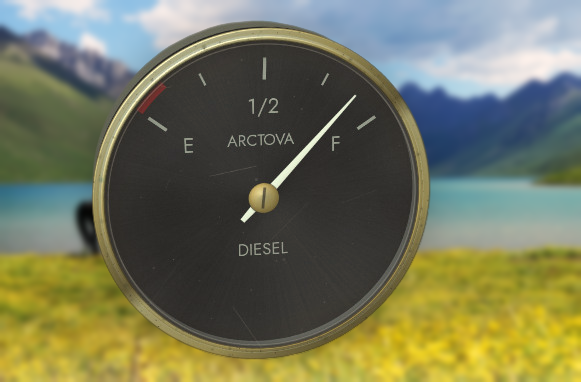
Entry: 0.875
